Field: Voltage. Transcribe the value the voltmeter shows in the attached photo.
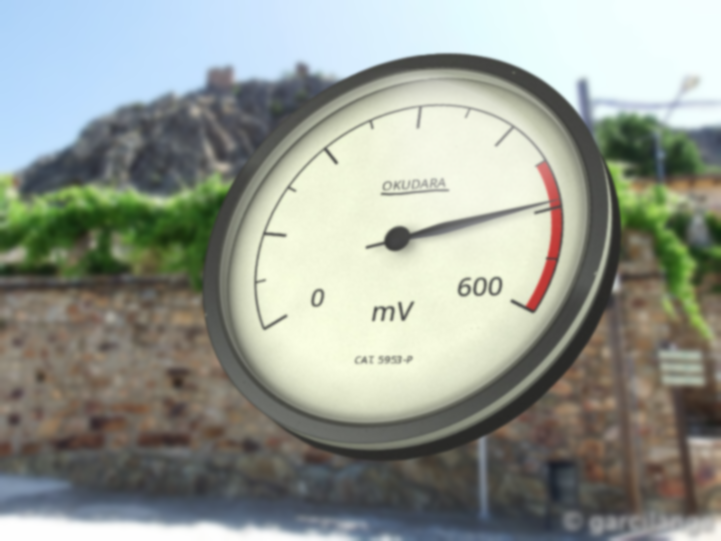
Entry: 500 mV
